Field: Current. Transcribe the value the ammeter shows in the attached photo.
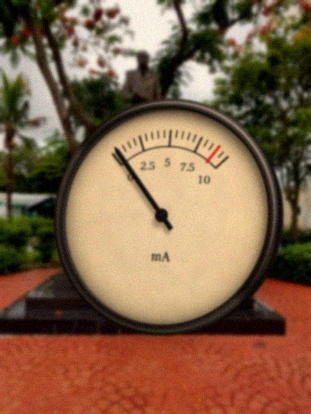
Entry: 0.5 mA
